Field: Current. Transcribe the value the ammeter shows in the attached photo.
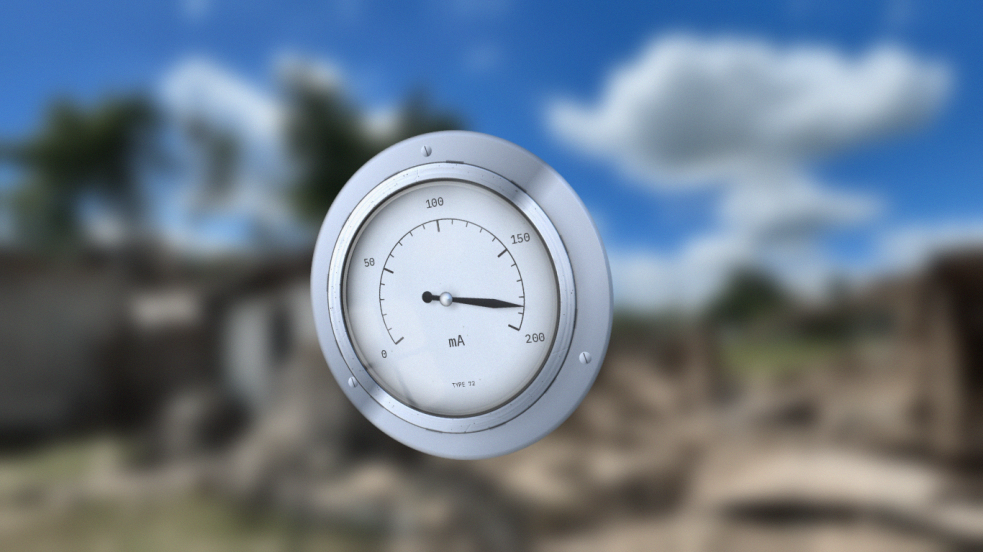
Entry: 185 mA
